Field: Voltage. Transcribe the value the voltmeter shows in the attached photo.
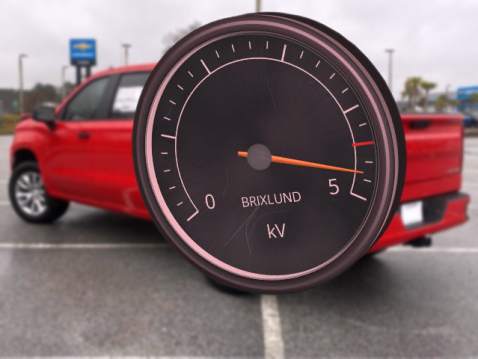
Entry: 4.7 kV
